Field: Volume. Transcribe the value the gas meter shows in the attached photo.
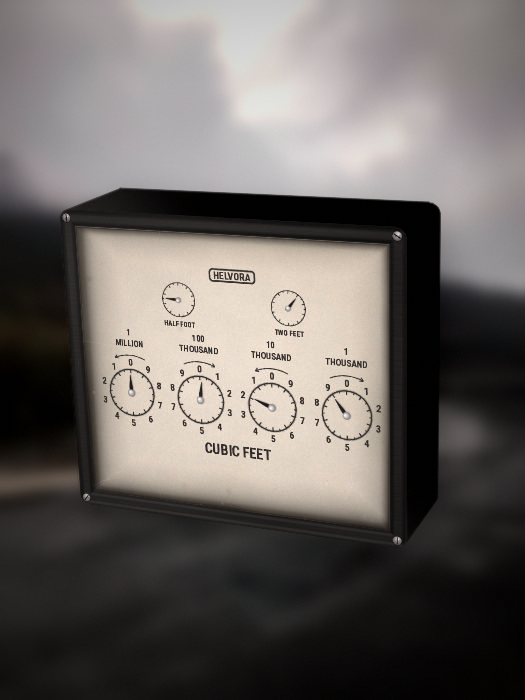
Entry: 1900 ft³
